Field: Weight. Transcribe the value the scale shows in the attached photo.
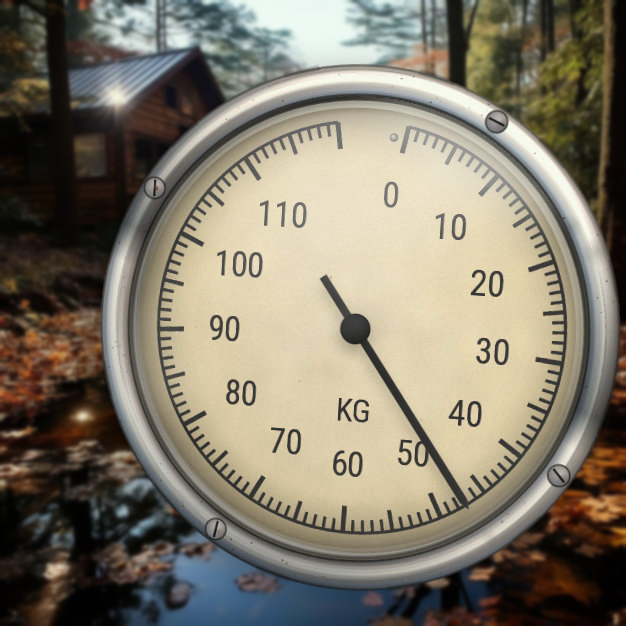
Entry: 47 kg
